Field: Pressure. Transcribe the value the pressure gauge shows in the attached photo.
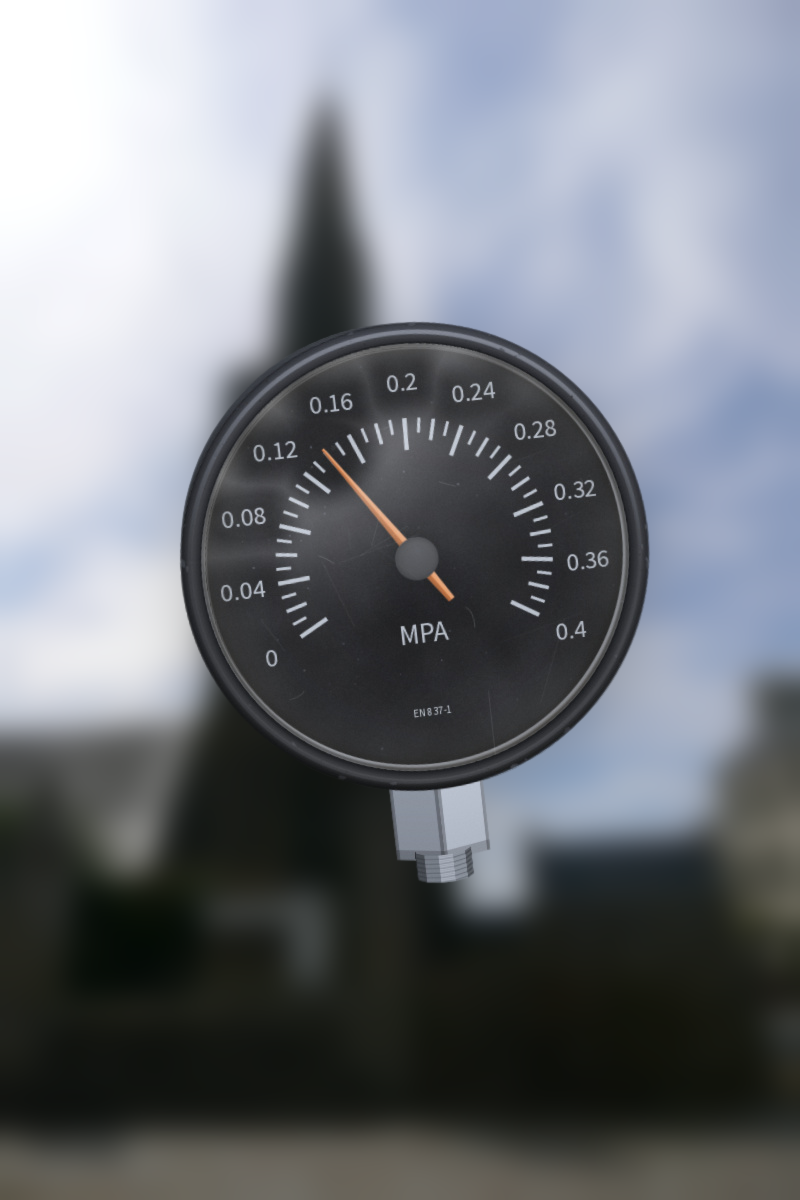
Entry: 0.14 MPa
